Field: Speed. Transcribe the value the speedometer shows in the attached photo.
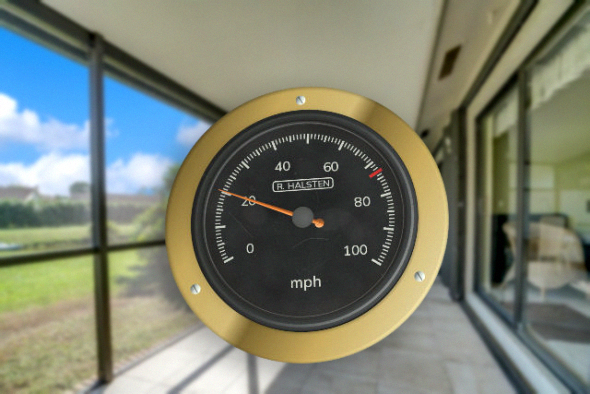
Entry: 20 mph
